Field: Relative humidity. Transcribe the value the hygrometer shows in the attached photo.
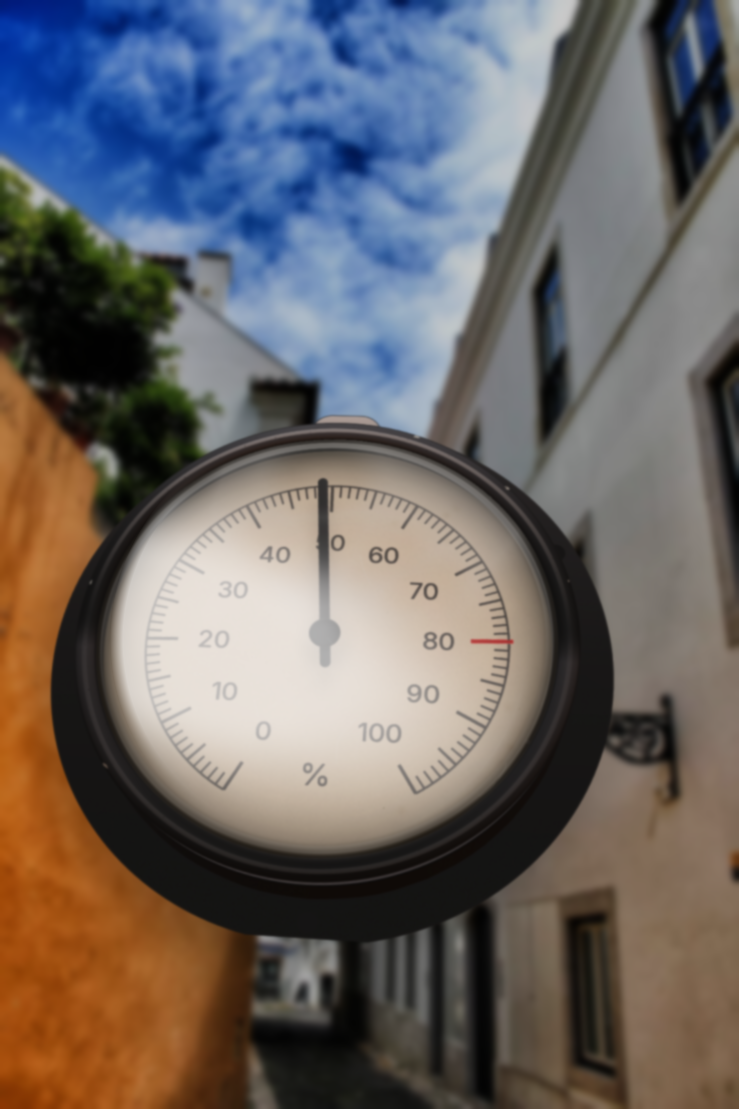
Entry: 49 %
